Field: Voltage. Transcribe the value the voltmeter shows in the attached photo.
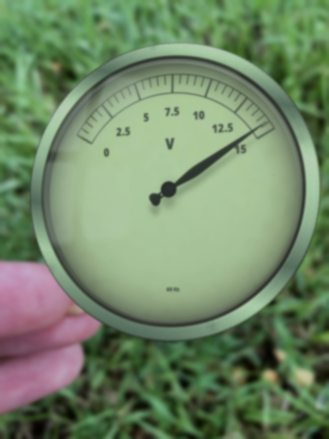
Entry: 14.5 V
